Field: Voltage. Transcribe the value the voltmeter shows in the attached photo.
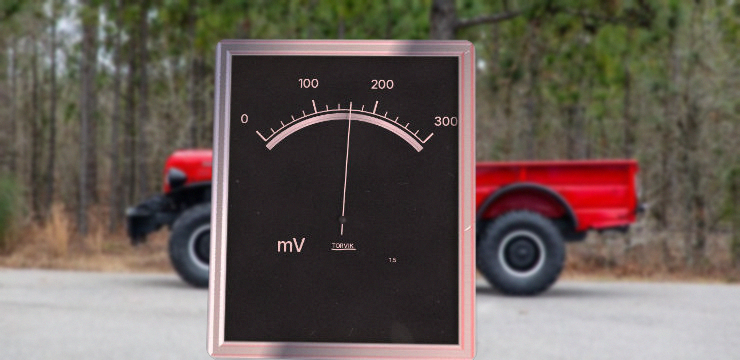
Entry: 160 mV
